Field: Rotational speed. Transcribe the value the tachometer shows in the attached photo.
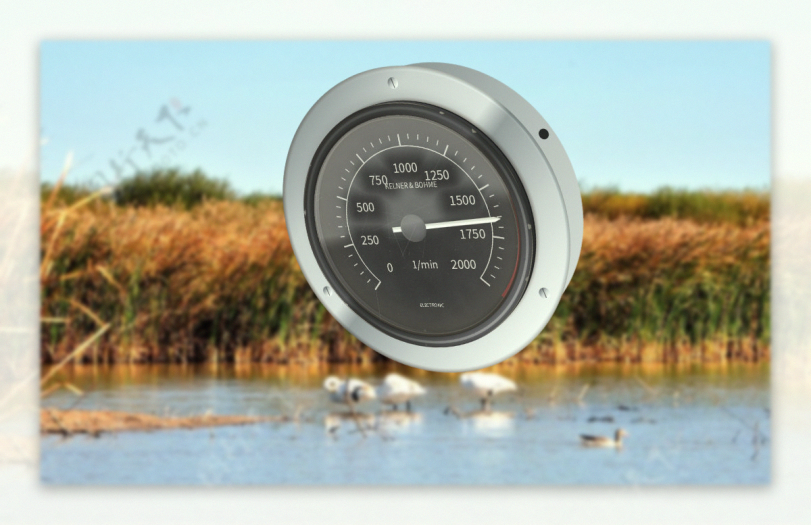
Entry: 1650 rpm
